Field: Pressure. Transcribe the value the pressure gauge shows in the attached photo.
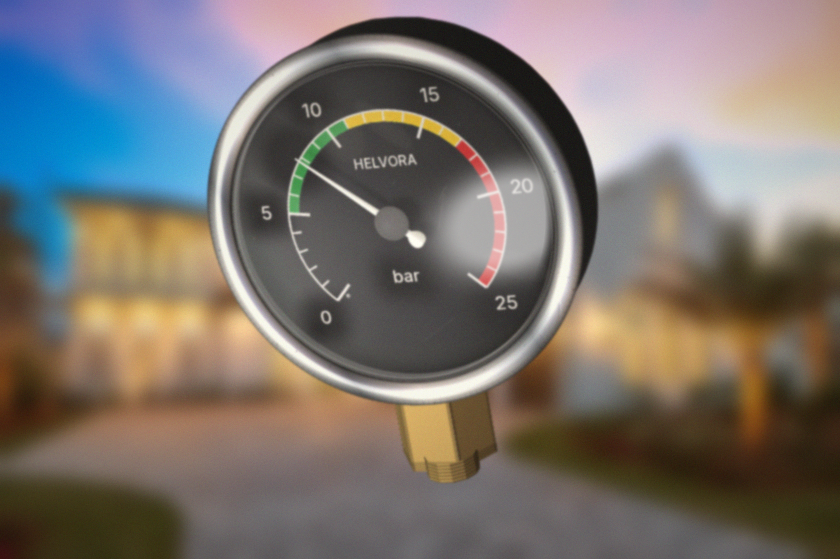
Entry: 8 bar
